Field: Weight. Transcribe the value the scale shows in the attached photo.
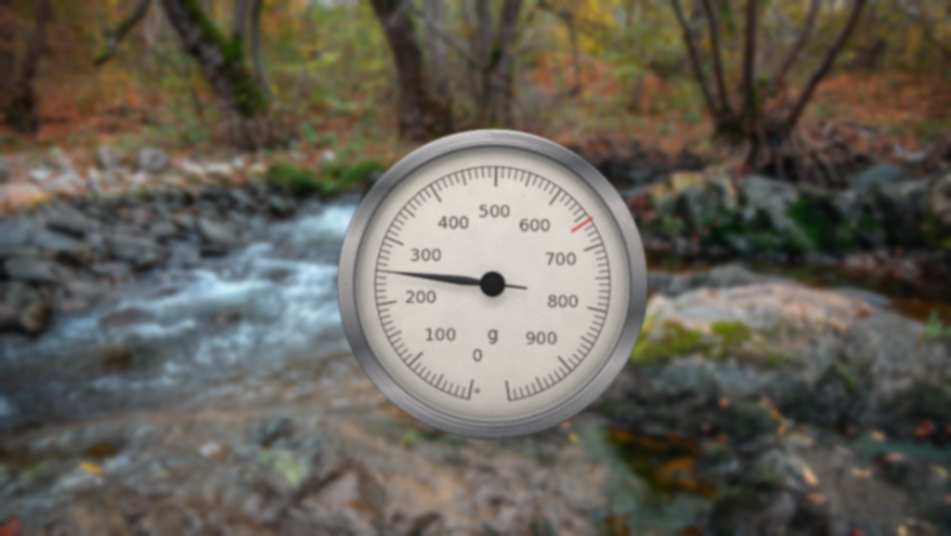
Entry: 250 g
